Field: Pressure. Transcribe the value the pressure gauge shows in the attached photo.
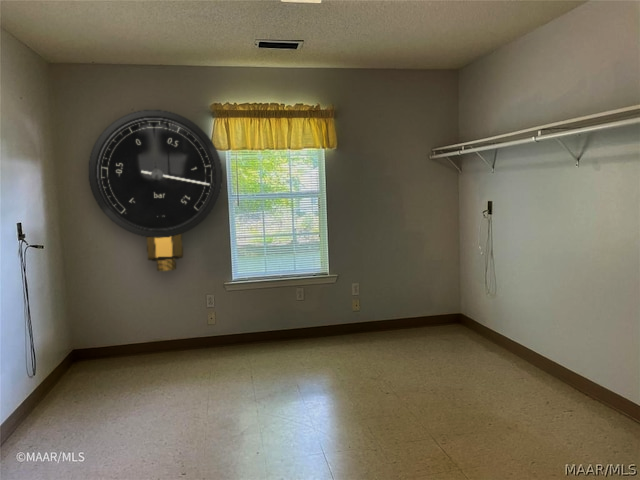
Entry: 1.2 bar
